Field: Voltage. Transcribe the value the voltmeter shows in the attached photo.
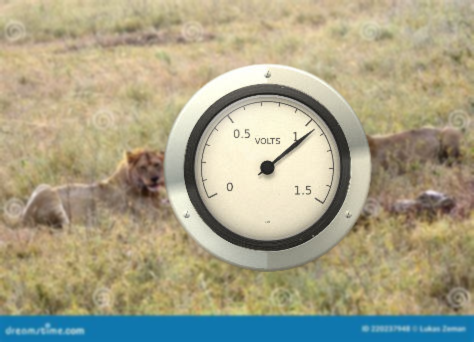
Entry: 1.05 V
